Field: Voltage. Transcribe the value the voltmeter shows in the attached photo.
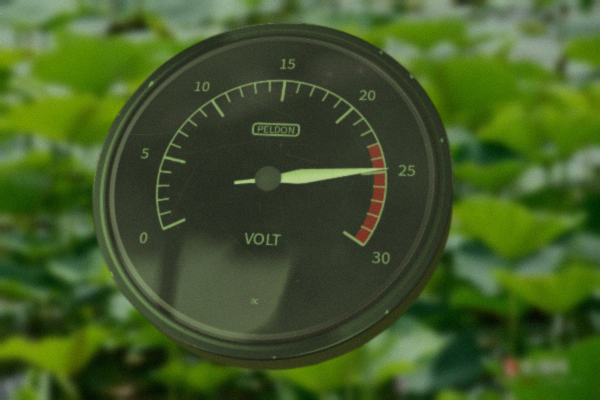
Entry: 25 V
